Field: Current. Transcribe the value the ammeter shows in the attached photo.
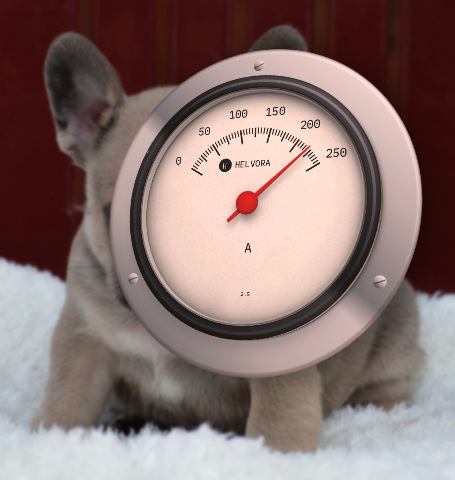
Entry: 225 A
